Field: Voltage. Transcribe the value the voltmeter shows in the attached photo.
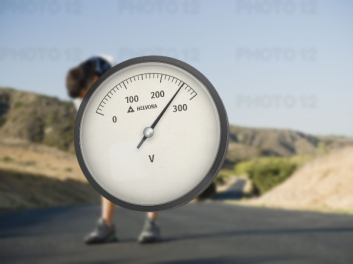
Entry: 260 V
